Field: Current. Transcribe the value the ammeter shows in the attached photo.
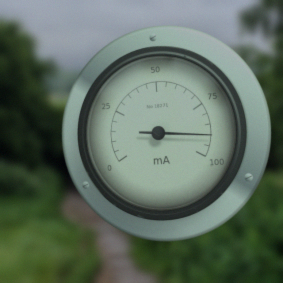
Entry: 90 mA
